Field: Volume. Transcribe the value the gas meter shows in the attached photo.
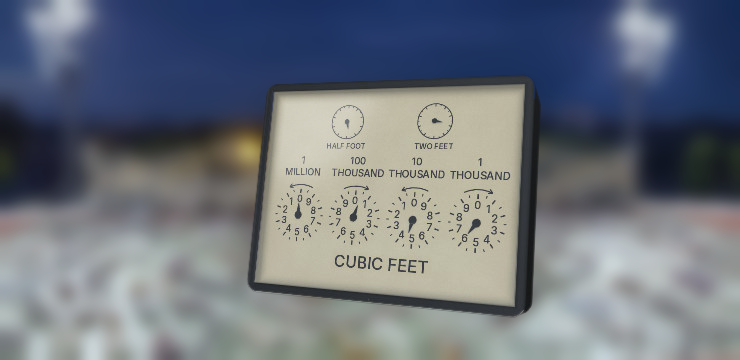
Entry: 4600 ft³
